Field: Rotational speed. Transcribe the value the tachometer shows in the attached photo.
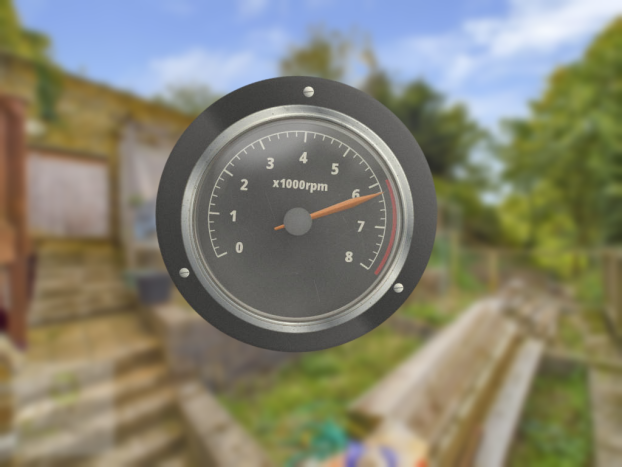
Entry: 6200 rpm
